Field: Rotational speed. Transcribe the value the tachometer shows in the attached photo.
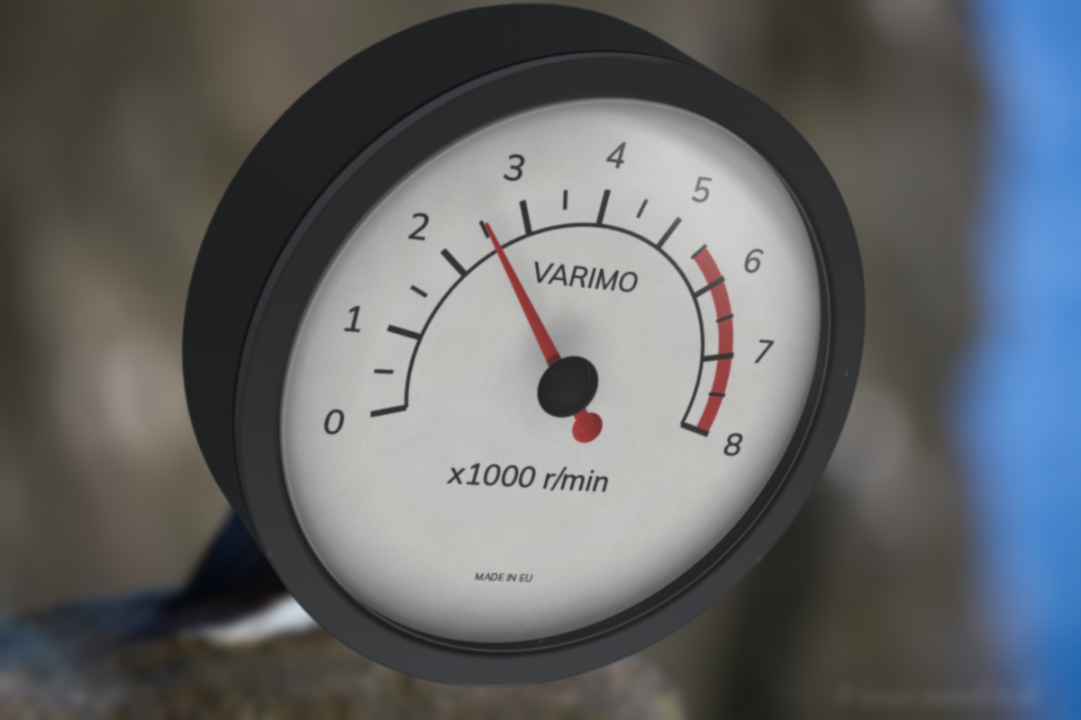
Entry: 2500 rpm
